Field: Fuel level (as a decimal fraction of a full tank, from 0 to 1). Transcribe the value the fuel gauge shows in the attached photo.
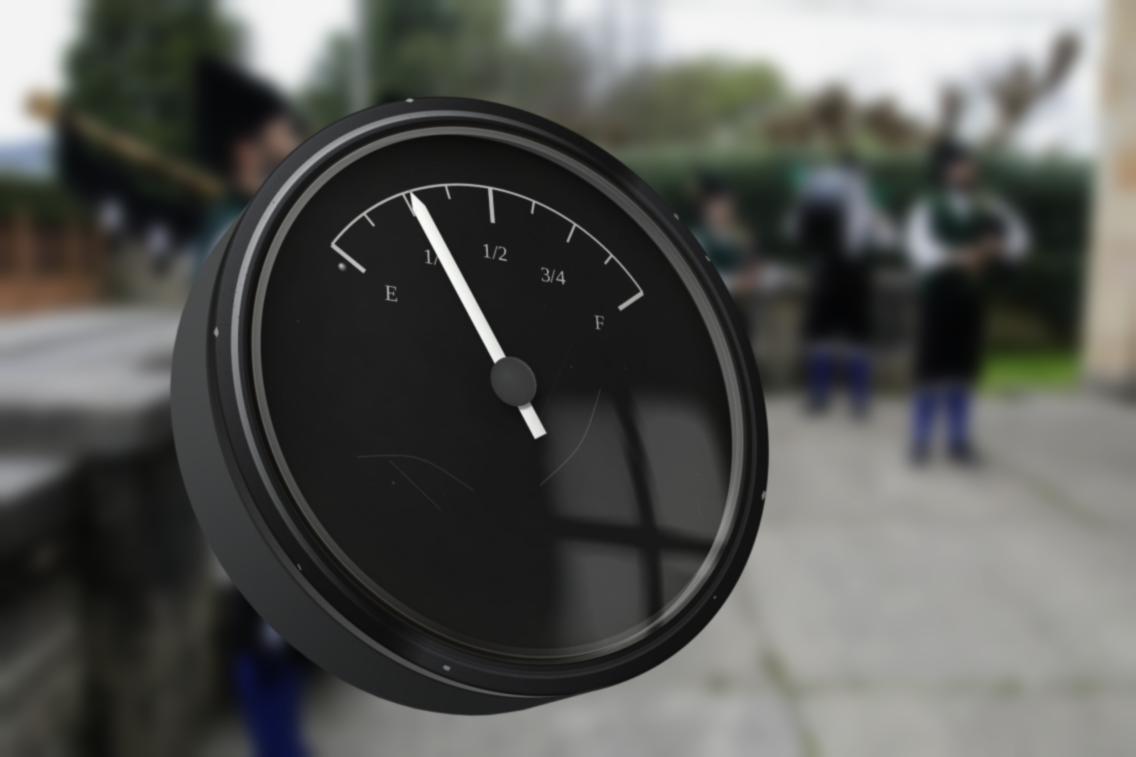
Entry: 0.25
